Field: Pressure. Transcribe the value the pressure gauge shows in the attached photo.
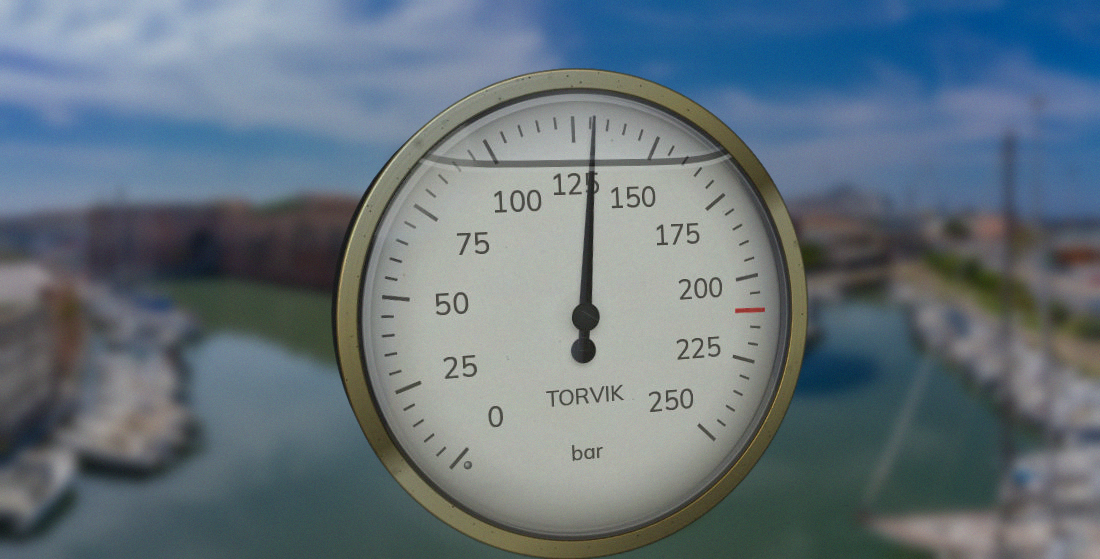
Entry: 130 bar
